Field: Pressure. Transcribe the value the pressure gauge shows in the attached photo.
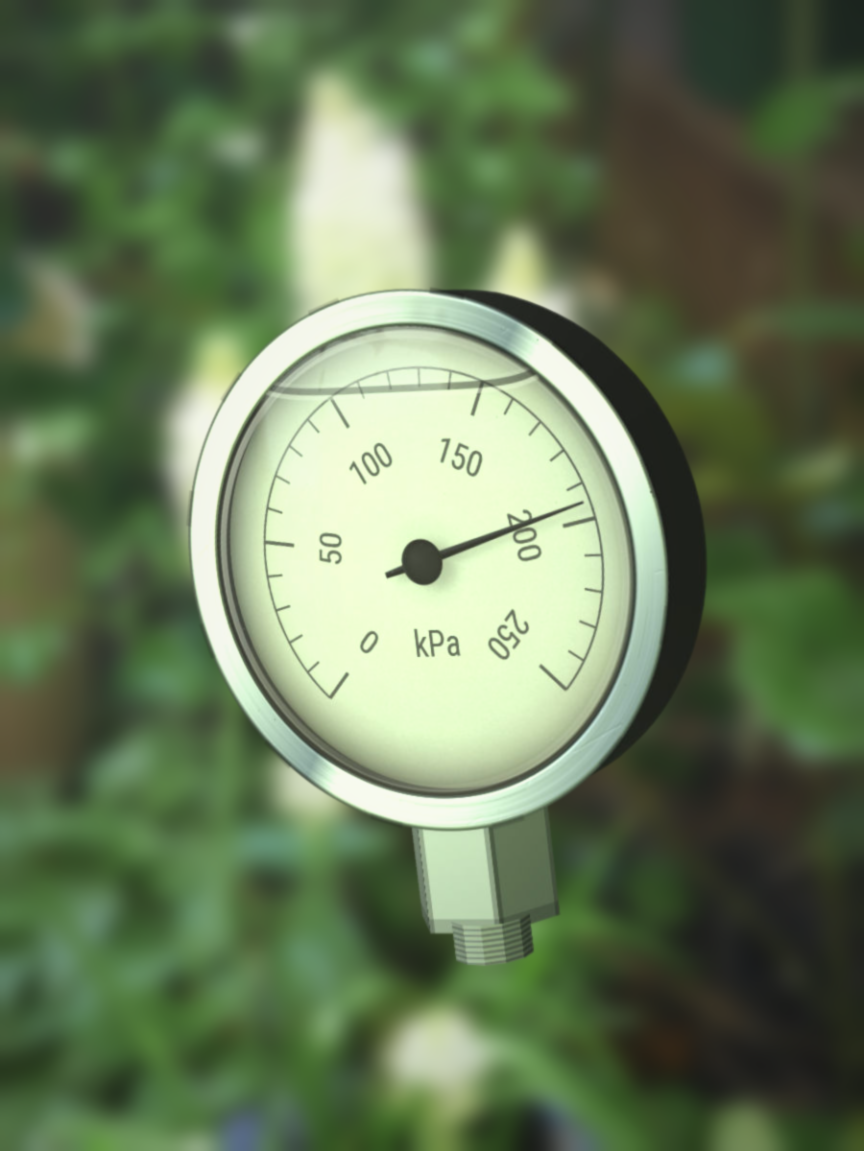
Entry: 195 kPa
